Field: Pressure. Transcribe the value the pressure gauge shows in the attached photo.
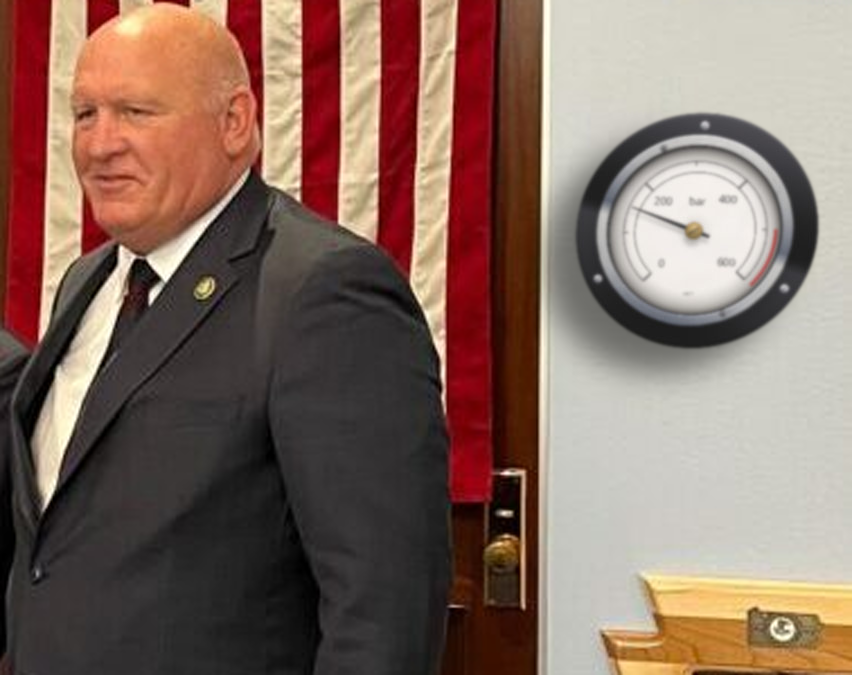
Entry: 150 bar
